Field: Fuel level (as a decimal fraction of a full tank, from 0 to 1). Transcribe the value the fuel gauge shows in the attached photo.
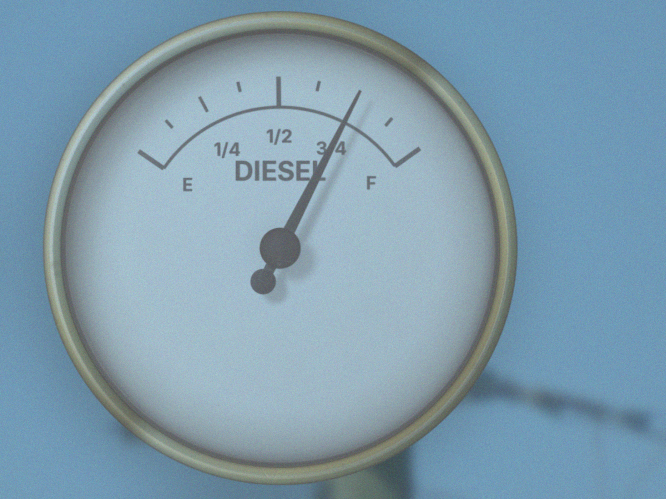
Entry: 0.75
